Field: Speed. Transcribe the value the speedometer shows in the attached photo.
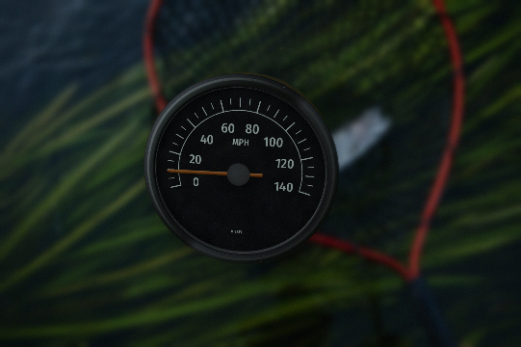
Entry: 10 mph
